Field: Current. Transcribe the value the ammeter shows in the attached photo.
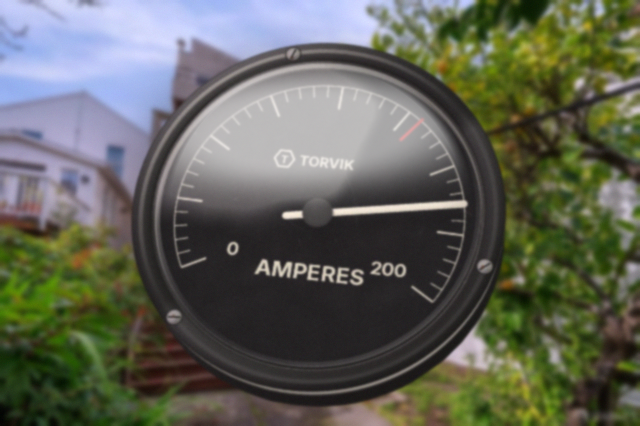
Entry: 165 A
